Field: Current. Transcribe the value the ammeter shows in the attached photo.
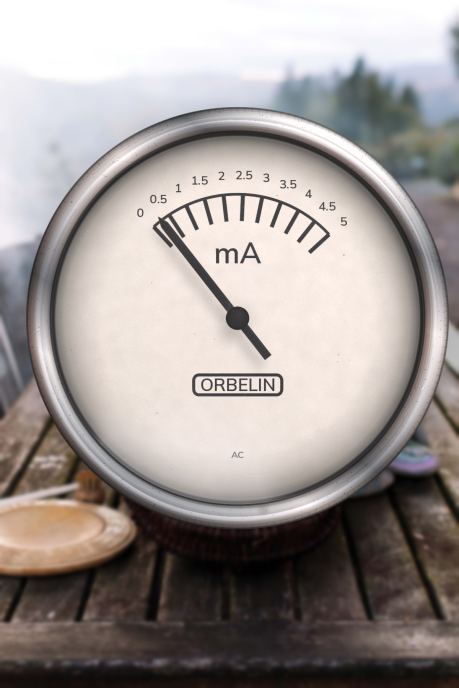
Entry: 0.25 mA
